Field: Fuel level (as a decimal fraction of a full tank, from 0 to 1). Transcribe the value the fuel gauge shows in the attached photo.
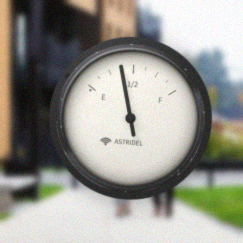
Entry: 0.375
